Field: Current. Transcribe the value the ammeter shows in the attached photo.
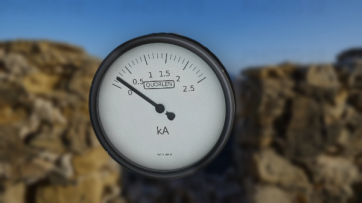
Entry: 0.2 kA
